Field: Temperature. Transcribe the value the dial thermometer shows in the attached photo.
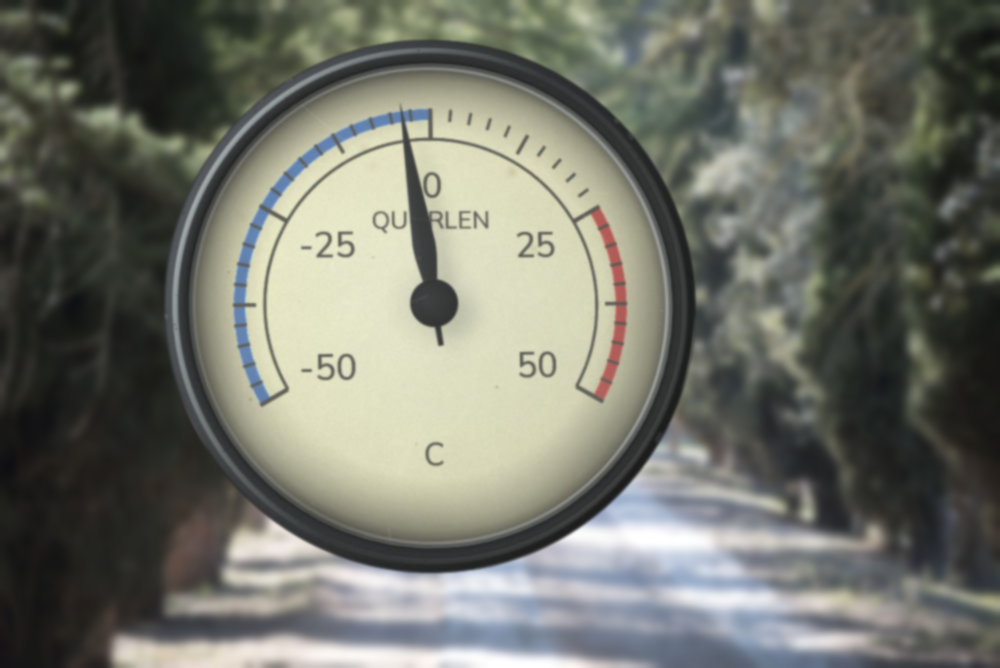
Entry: -3.75 °C
